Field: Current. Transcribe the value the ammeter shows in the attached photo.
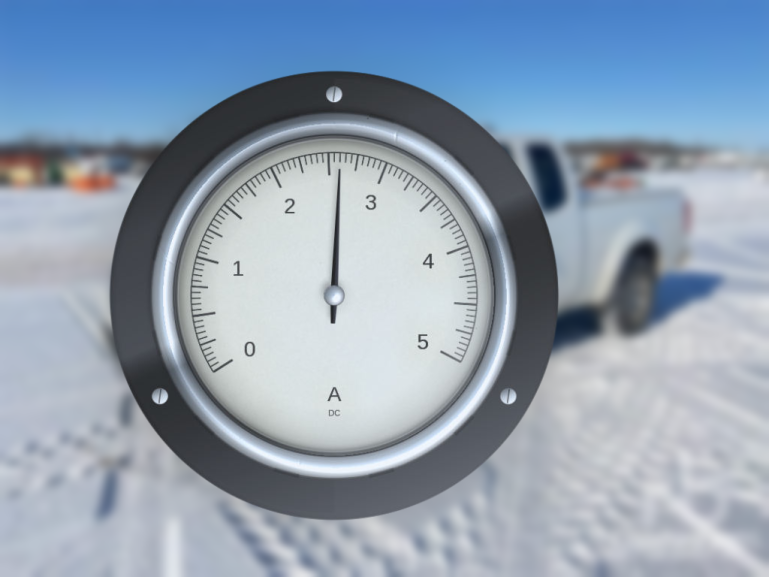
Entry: 2.6 A
